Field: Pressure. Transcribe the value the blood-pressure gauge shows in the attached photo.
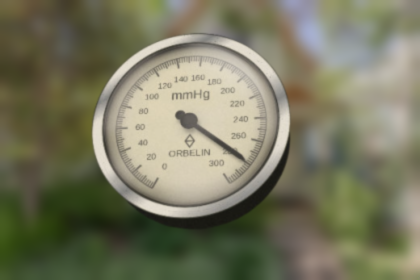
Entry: 280 mmHg
